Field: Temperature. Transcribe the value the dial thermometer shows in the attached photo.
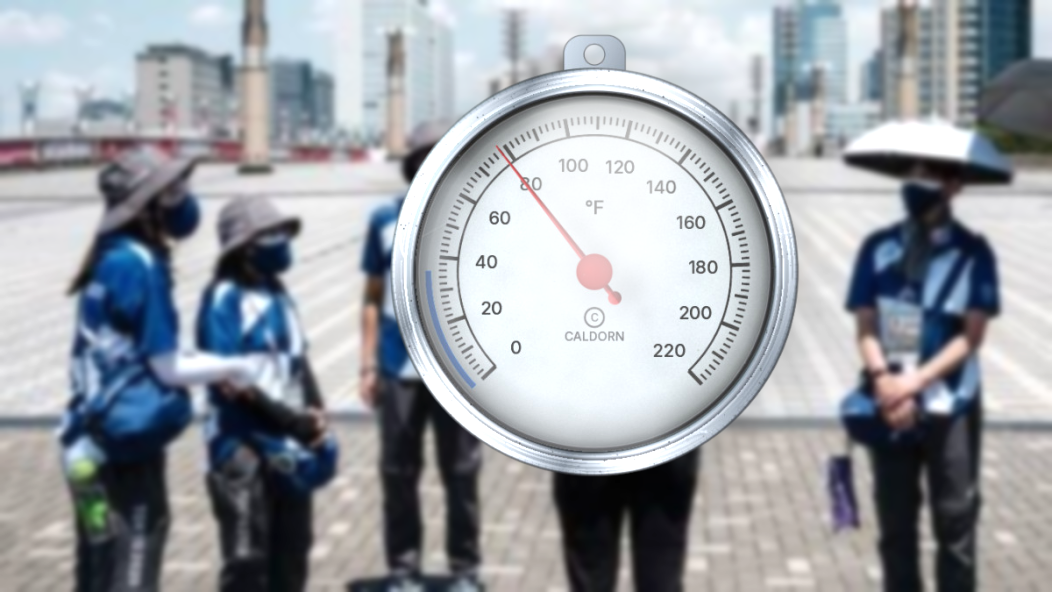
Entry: 78 °F
